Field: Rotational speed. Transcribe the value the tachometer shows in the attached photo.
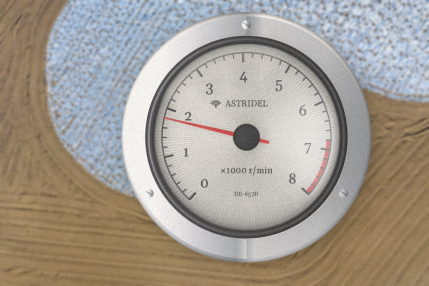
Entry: 1800 rpm
